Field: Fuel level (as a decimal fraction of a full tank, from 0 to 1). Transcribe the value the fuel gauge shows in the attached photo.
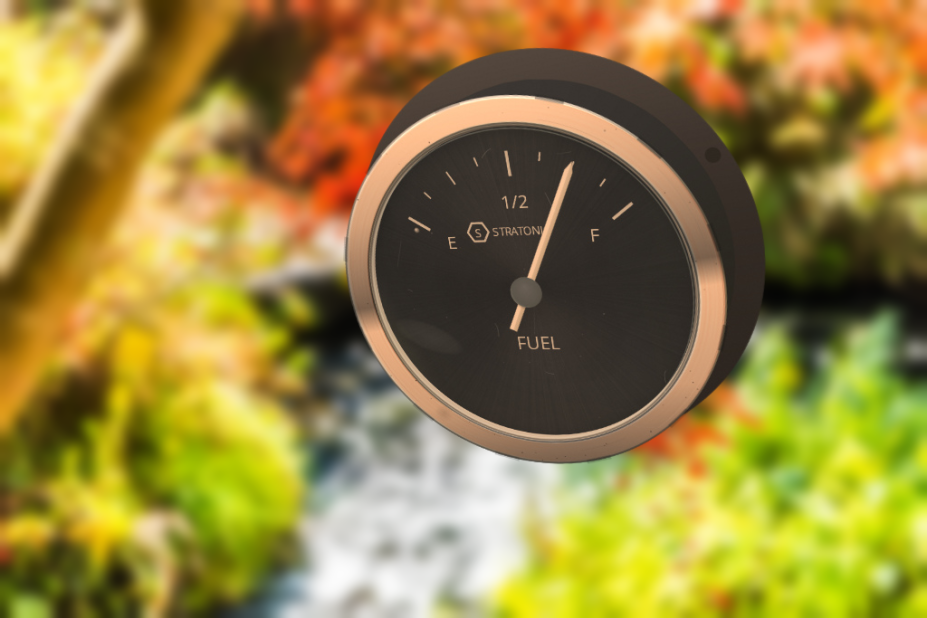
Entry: 0.75
